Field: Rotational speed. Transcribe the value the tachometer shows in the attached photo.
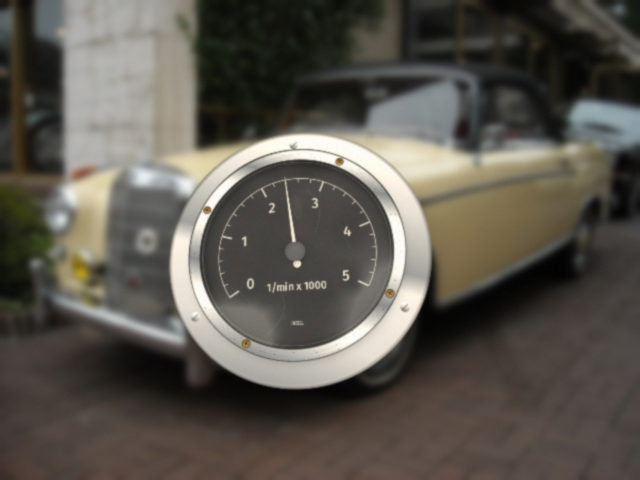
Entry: 2400 rpm
